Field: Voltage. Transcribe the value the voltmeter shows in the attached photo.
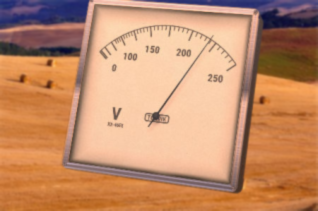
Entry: 220 V
